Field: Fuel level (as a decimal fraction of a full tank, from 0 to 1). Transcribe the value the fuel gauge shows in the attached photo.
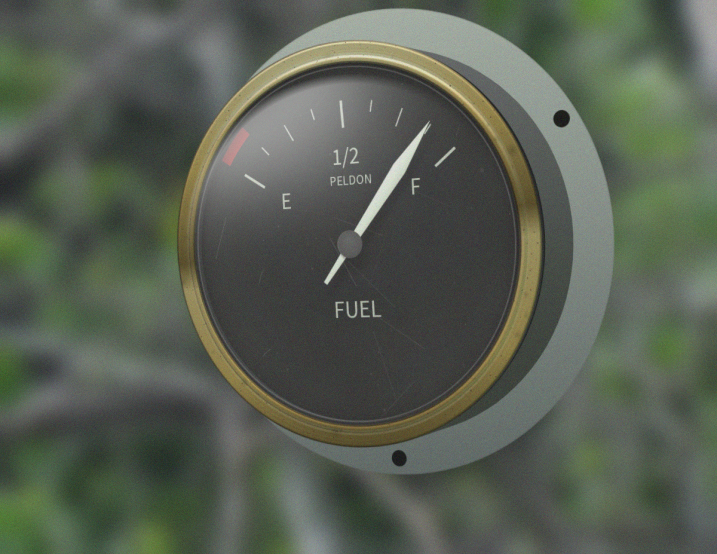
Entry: 0.875
